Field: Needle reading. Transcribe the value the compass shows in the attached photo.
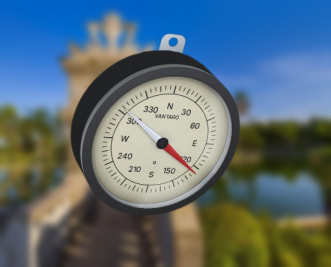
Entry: 125 °
